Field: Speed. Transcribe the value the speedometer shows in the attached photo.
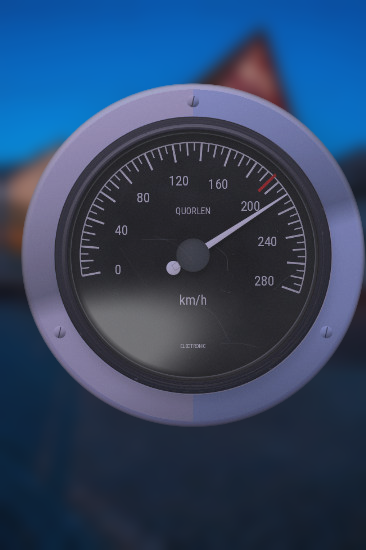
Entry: 210 km/h
